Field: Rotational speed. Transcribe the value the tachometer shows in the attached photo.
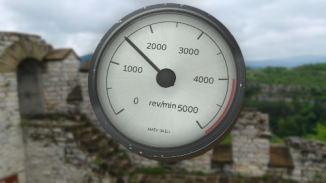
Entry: 1500 rpm
